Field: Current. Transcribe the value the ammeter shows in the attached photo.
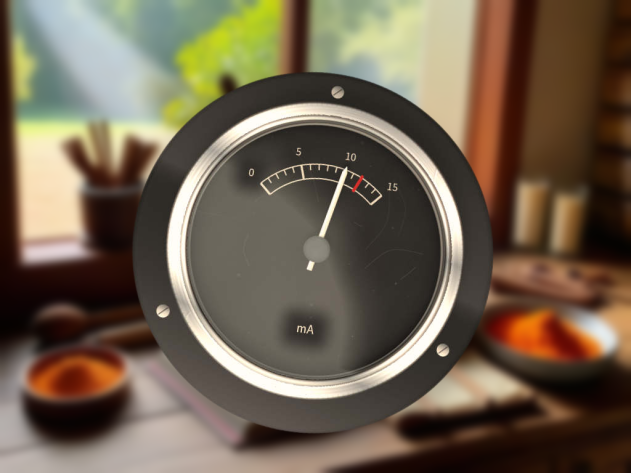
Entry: 10 mA
